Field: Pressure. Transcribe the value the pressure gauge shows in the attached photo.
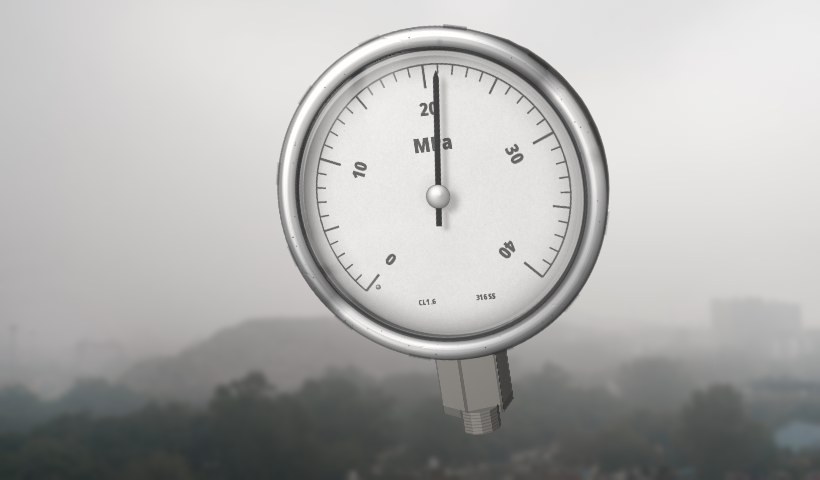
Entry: 21 MPa
